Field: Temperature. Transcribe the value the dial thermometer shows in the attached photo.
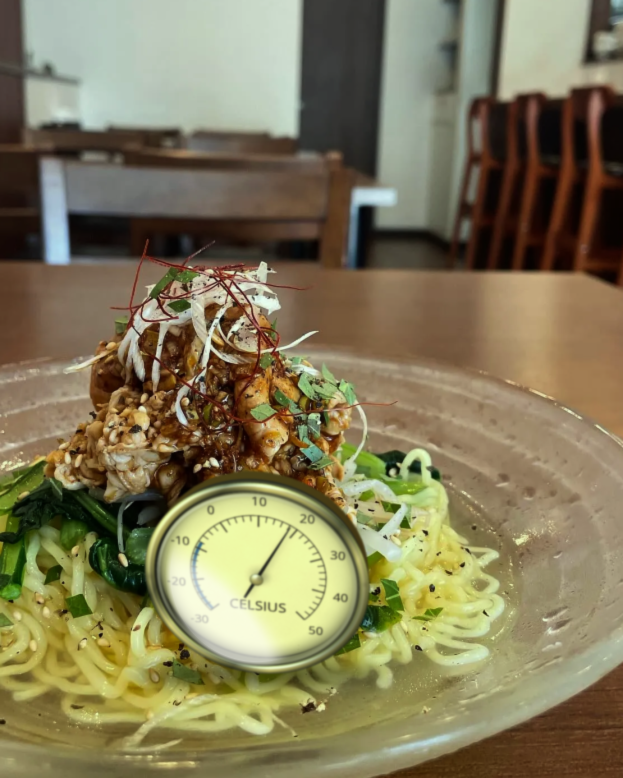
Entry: 18 °C
